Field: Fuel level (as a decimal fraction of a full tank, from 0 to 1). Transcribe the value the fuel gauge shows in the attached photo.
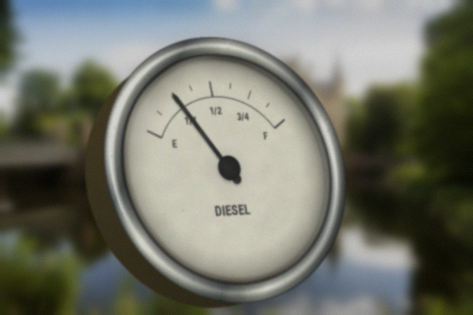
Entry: 0.25
